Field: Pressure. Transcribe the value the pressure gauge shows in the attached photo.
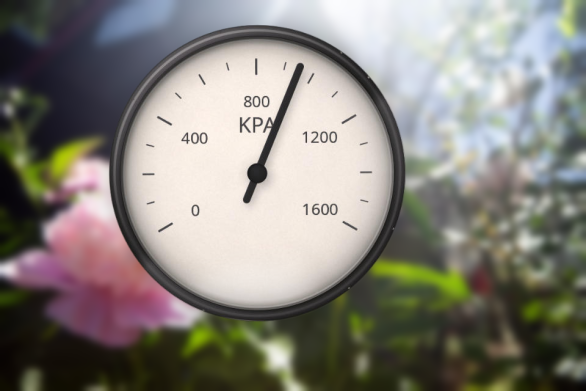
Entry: 950 kPa
